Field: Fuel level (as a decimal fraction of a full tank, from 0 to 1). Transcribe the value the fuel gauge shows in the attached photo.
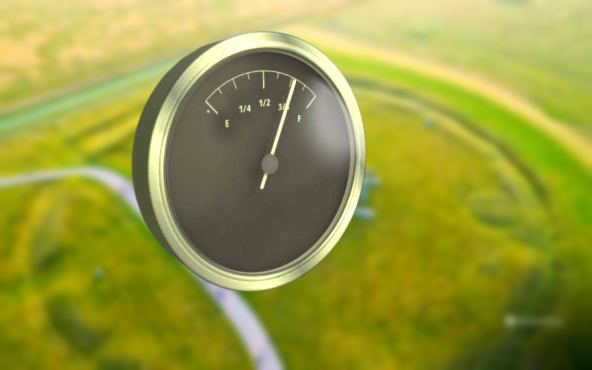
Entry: 0.75
